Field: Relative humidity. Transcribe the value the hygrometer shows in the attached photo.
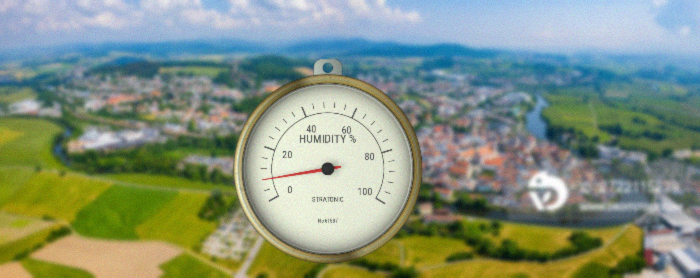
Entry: 8 %
